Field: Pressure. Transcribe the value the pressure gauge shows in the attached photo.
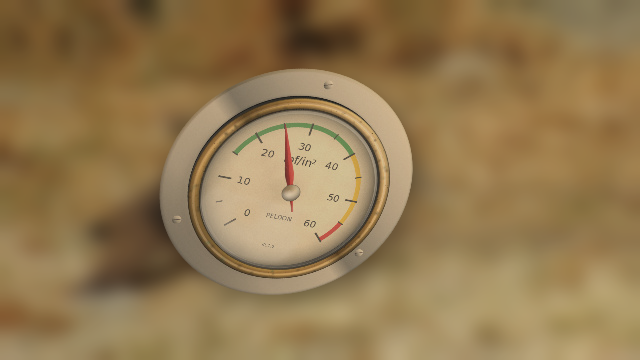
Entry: 25 psi
